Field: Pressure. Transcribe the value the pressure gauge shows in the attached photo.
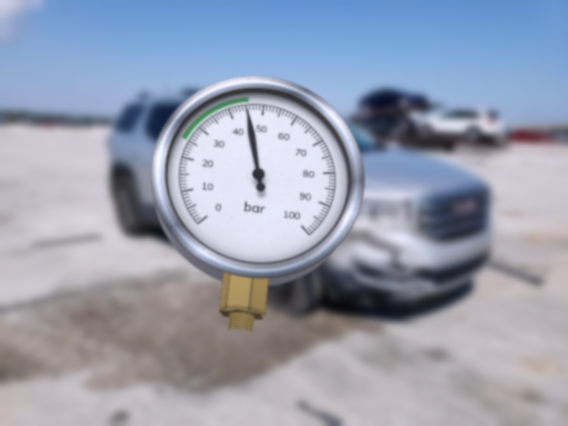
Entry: 45 bar
